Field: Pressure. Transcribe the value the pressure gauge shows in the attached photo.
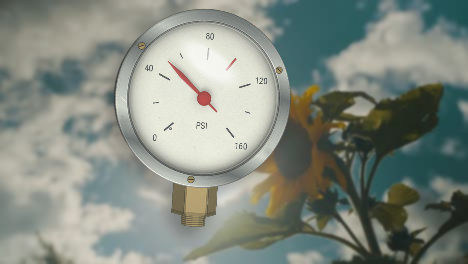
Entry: 50 psi
